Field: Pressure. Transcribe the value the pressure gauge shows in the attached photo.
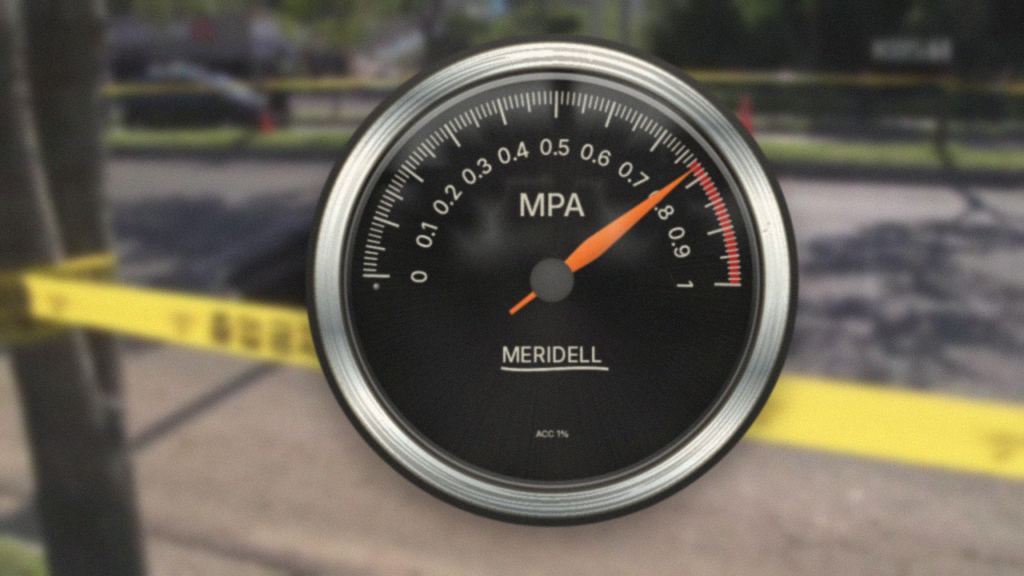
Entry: 0.78 MPa
